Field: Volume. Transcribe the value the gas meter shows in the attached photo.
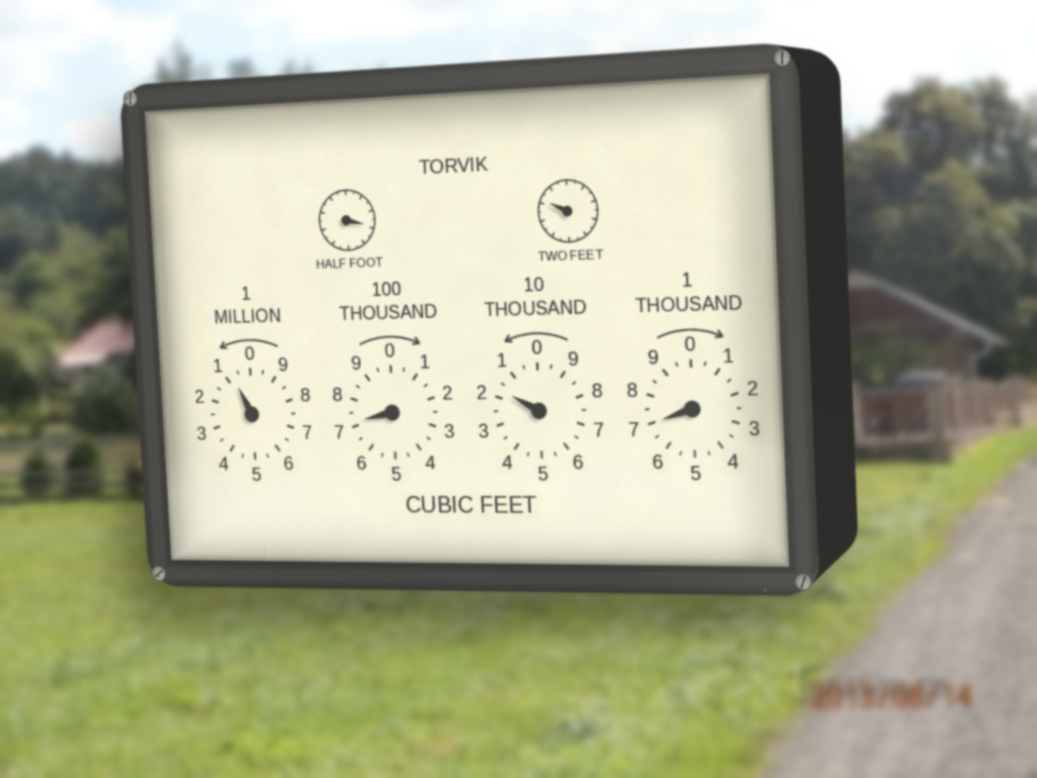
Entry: 71700 ft³
